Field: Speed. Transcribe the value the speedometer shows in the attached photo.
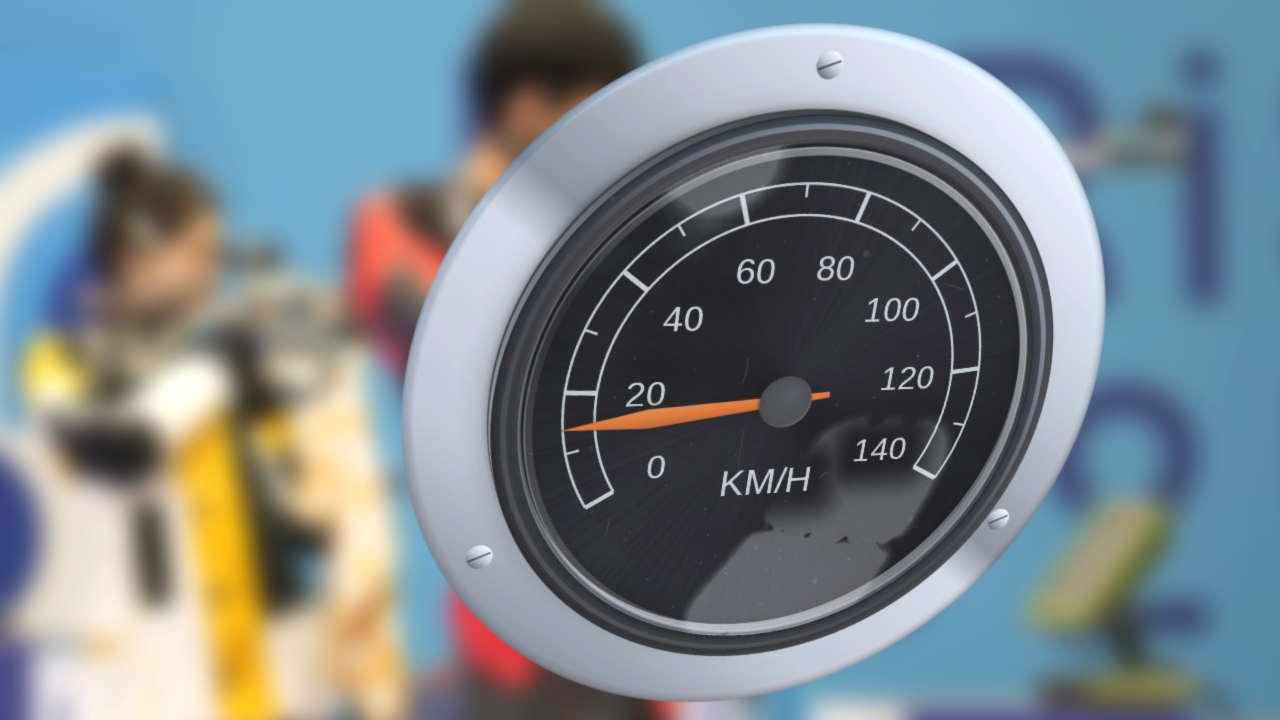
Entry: 15 km/h
